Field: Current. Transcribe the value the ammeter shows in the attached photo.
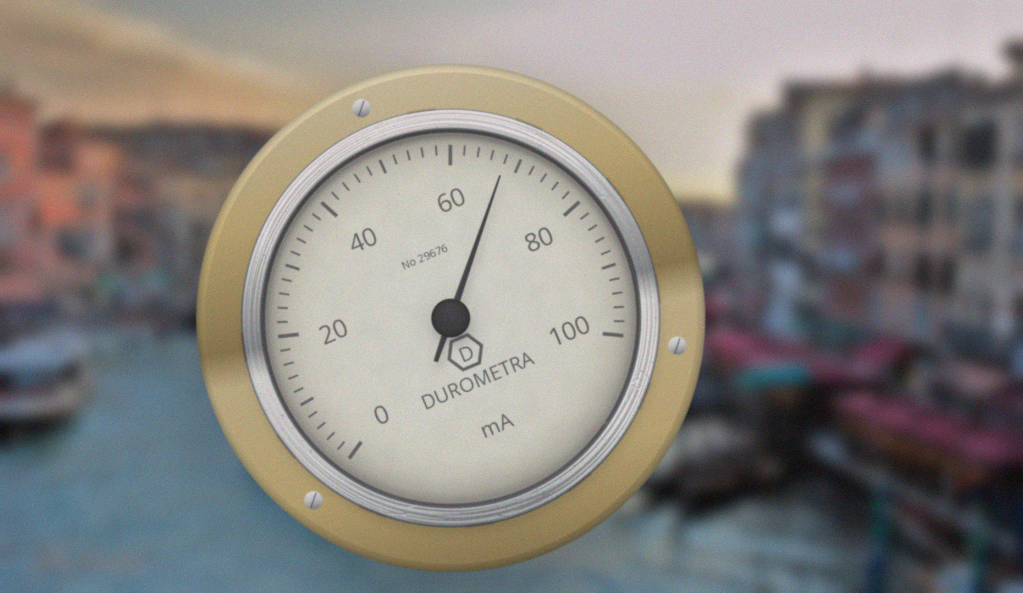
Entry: 68 mA
